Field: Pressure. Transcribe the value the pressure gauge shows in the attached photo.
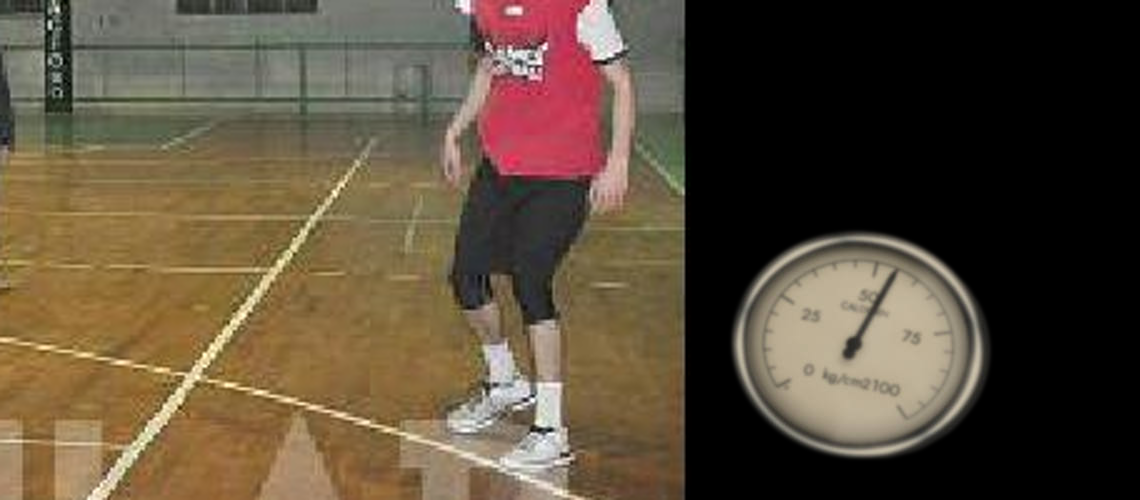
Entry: 55 kg/cm²
